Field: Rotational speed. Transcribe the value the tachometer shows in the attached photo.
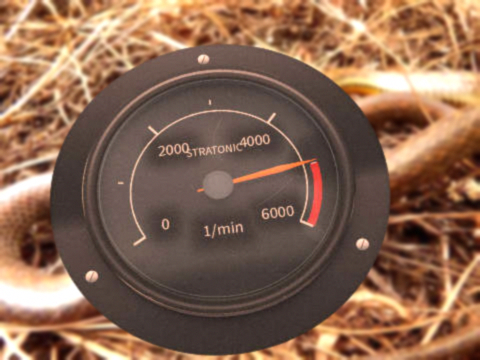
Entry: 5000 rpm
